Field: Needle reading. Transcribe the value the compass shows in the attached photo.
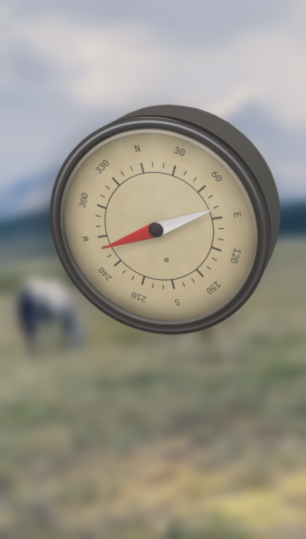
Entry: 260 °
